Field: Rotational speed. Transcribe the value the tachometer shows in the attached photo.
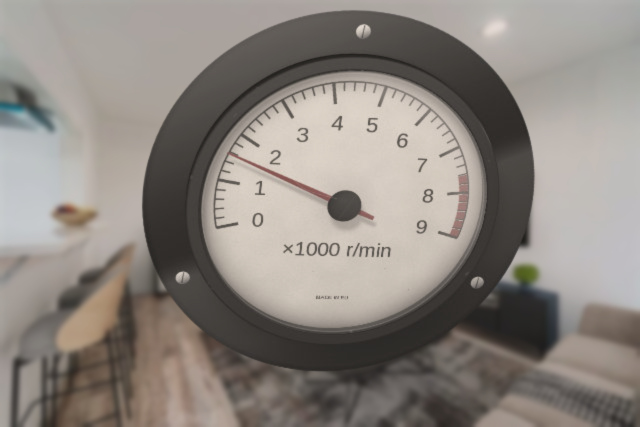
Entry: 1600 rpm
